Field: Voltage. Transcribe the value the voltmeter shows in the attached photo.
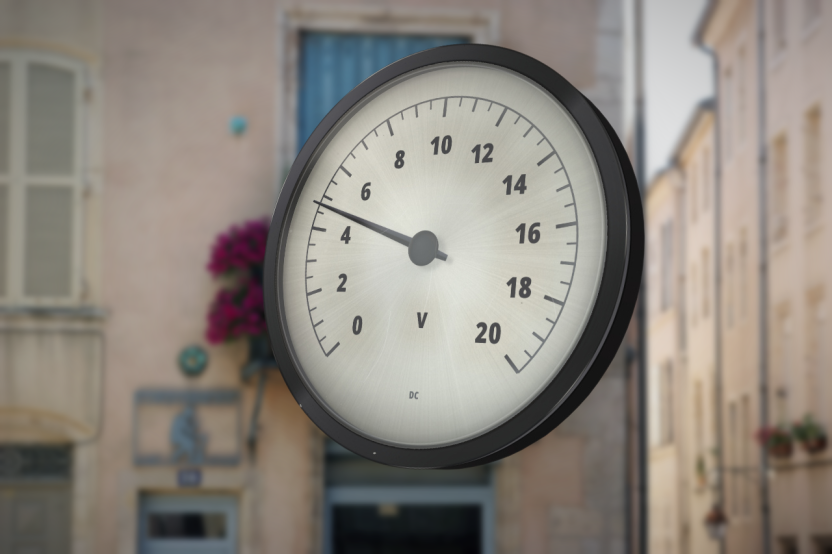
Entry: 4.75 V
